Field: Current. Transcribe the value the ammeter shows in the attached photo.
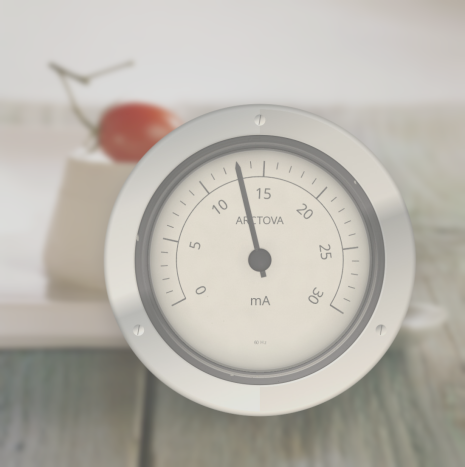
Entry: 13 mA
